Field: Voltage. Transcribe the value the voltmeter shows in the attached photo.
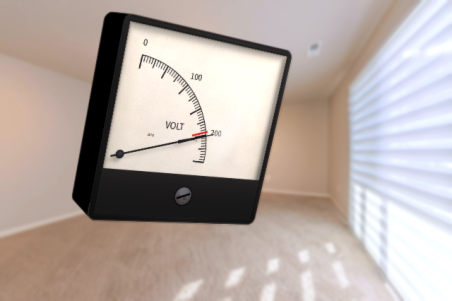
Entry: 200 V
